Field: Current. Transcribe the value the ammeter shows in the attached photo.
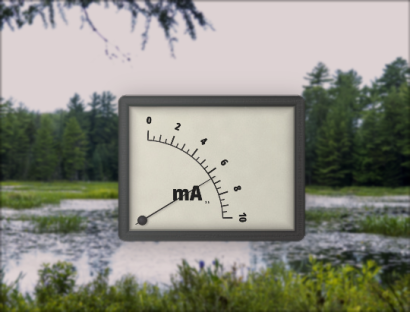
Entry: 6.5 mA
